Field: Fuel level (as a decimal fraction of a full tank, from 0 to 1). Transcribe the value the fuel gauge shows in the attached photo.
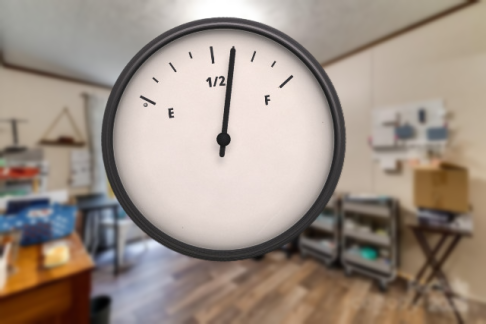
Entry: 0.625
